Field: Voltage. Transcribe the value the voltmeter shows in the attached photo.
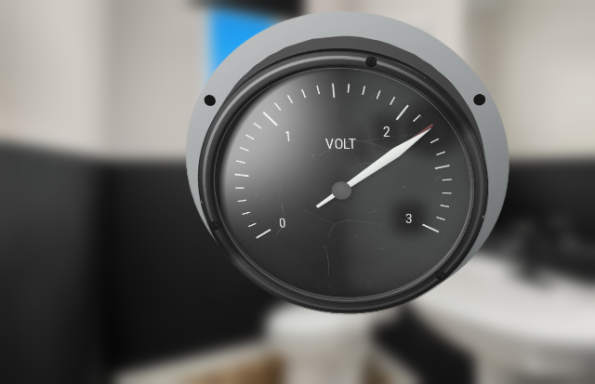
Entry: 2.2 V
